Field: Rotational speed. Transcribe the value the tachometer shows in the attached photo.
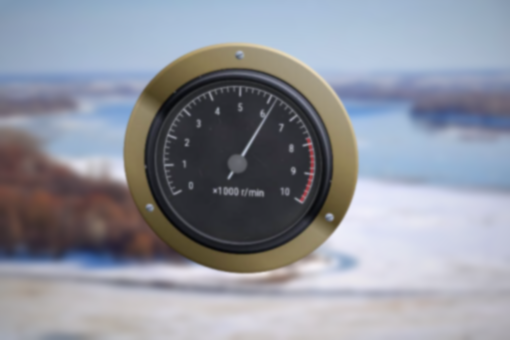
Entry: 6200 rpm
